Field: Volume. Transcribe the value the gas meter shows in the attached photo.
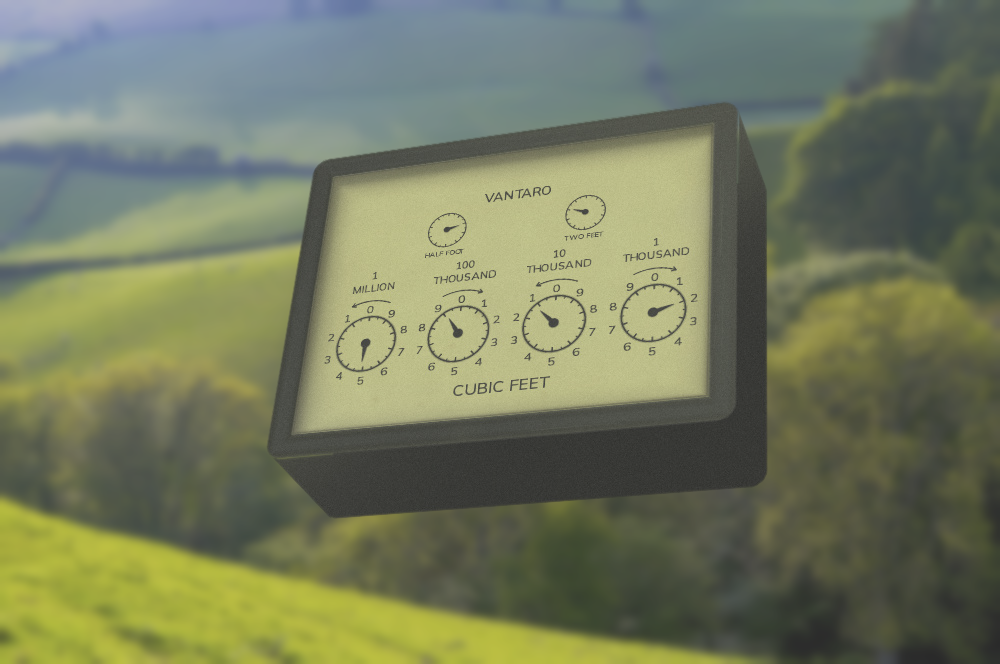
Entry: 491200 ft³
